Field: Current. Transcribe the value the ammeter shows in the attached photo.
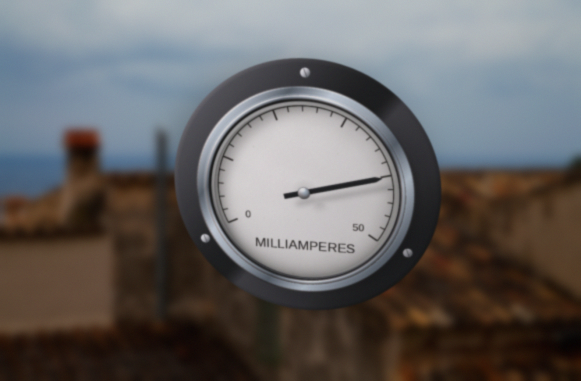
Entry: 40 mA
